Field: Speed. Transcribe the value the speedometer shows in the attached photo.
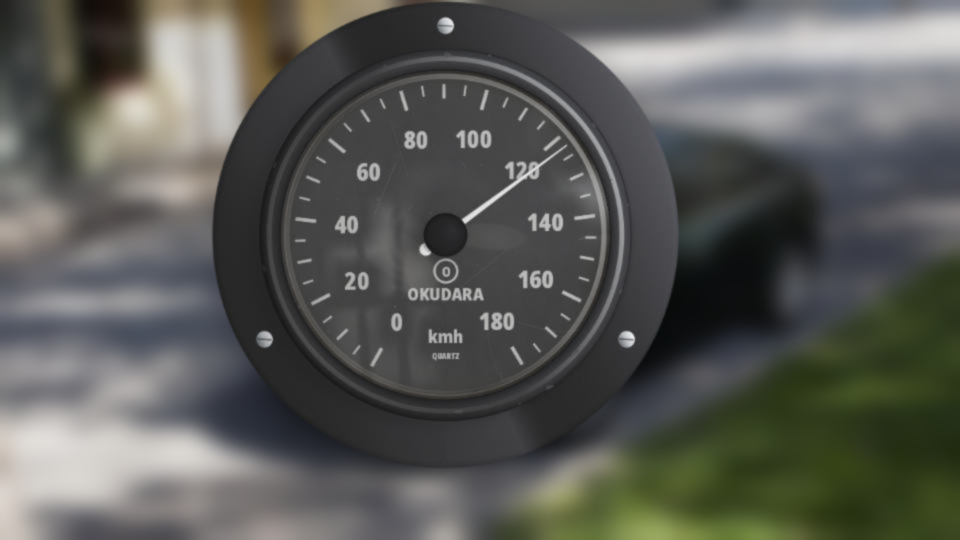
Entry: 122.5 km/h
